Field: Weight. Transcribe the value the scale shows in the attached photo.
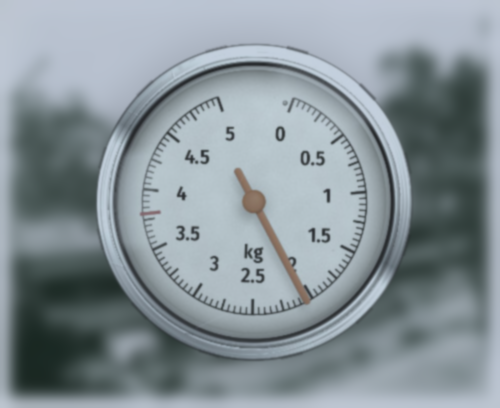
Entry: 2.05 kg
